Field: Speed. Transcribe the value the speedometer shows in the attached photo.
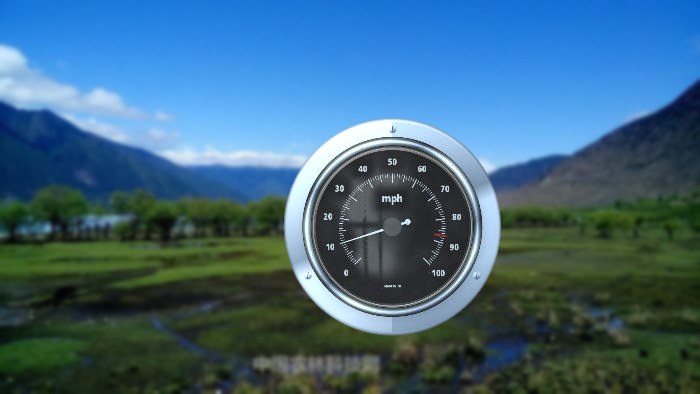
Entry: 10 mph
